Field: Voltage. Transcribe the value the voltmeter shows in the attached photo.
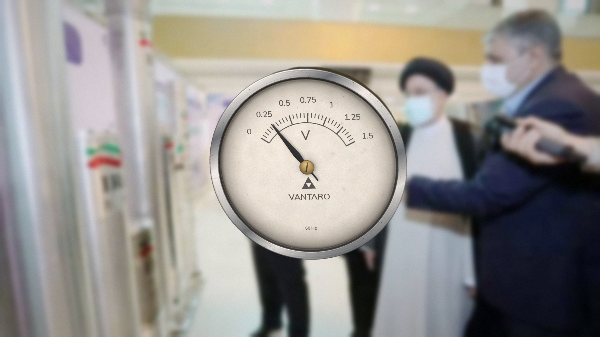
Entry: 0.25 V
